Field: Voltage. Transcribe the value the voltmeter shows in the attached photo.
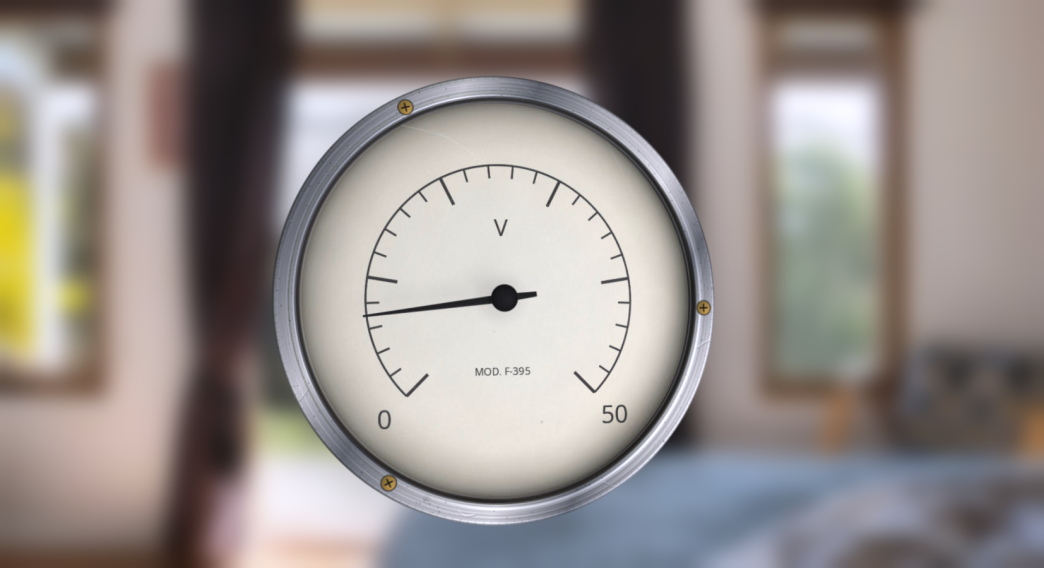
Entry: 7 V
